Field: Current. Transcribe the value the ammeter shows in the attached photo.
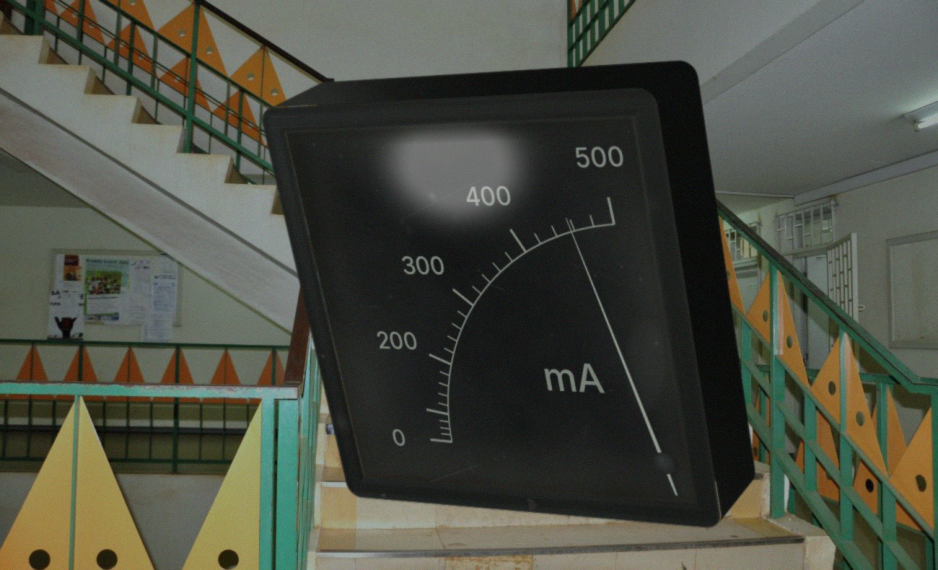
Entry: 460 mA
